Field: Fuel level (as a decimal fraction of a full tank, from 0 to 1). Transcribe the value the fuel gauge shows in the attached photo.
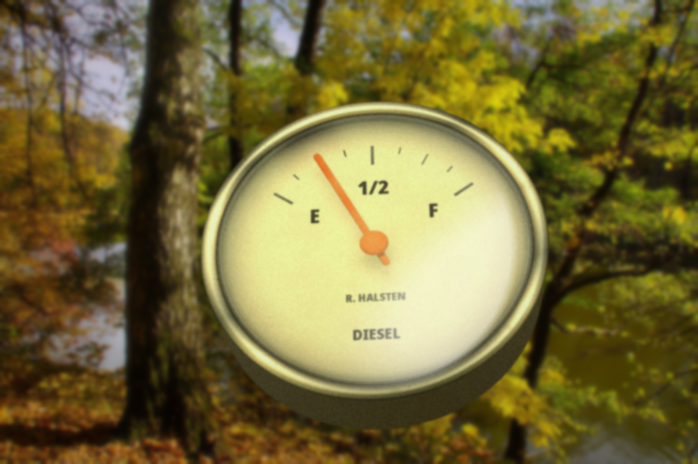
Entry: 0.25
